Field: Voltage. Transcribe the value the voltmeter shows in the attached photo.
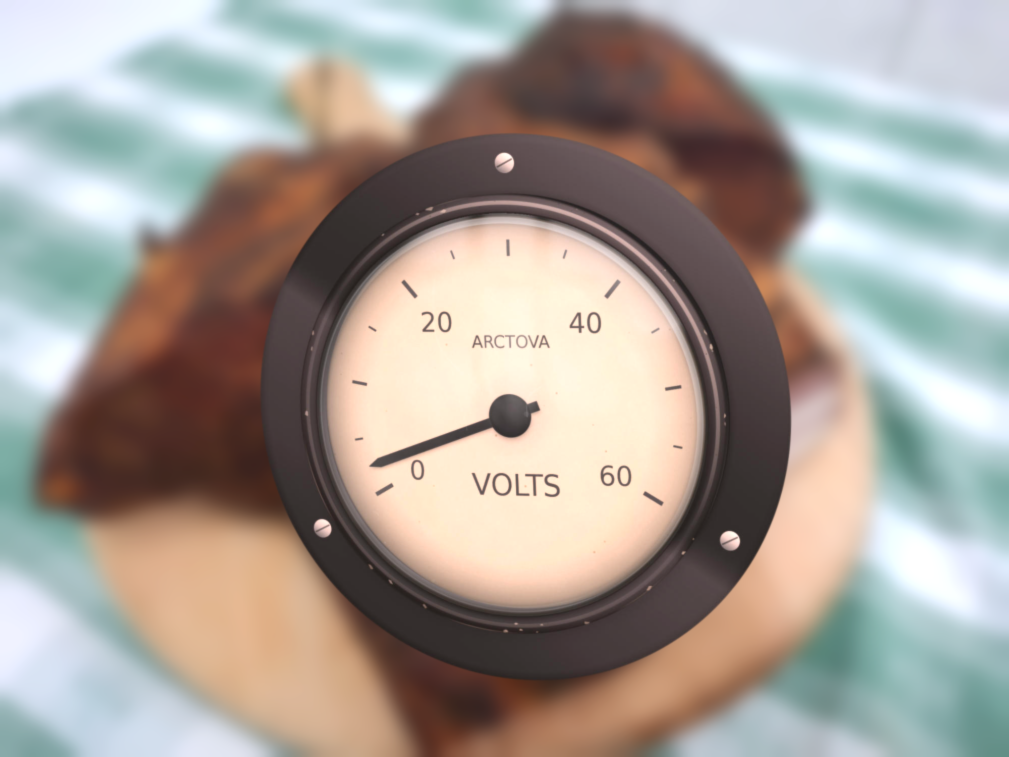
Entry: 2.5 V
